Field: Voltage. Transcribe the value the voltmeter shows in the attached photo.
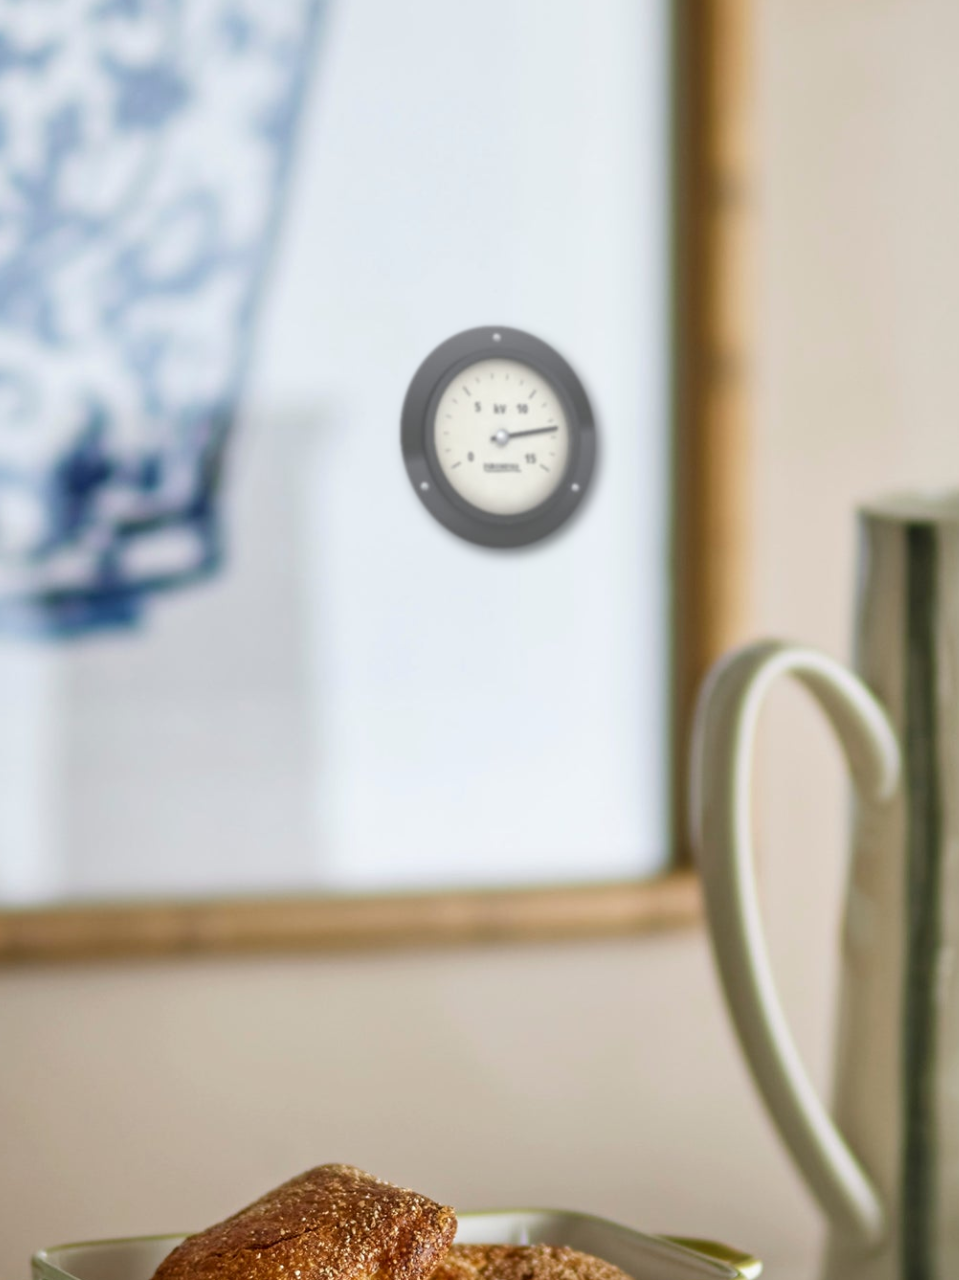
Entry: 12.5 kV
